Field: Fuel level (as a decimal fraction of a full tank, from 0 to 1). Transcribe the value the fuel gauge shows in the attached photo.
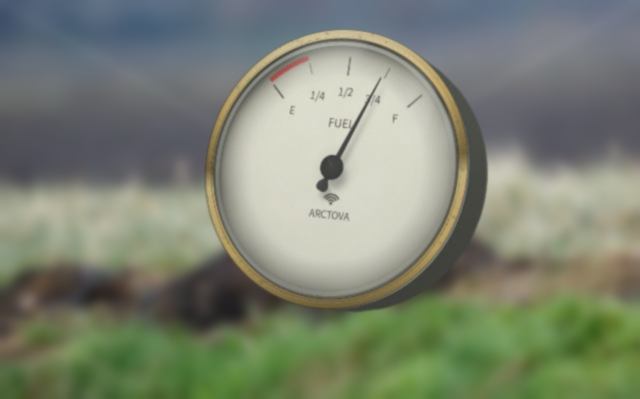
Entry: 0.75
